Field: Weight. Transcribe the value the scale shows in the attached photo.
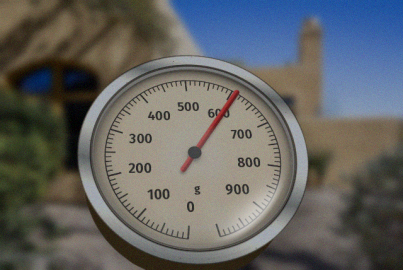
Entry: 610 g
